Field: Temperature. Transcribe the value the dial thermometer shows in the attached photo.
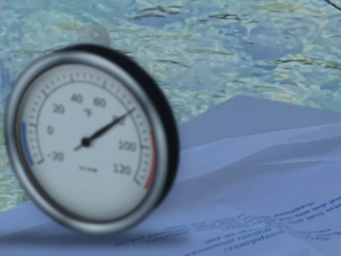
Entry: 80 °F
